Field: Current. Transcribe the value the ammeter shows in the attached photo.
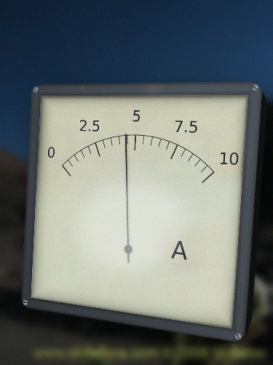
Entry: 4.5 A
